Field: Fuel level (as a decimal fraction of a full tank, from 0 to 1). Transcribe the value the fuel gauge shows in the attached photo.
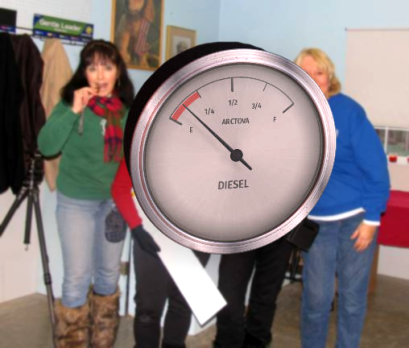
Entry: 0.125
